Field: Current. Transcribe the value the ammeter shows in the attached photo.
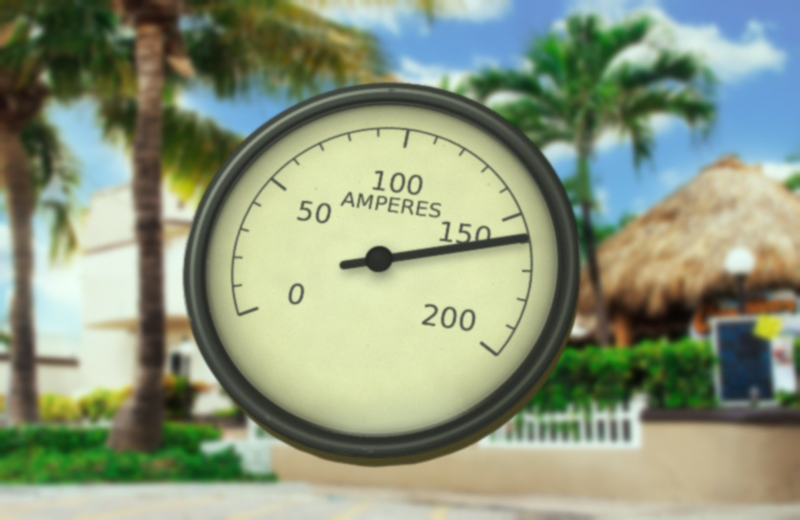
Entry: 160 A
